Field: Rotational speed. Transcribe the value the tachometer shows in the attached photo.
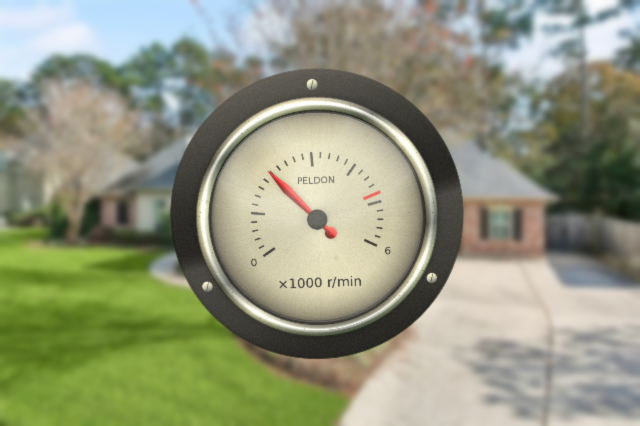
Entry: 2000 rpm
